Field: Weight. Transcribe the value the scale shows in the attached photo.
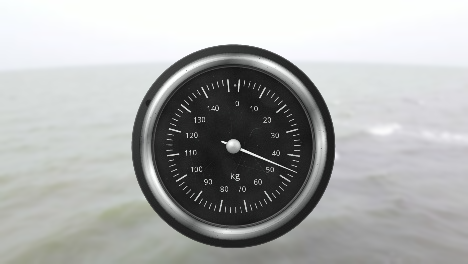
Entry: 46 kg
